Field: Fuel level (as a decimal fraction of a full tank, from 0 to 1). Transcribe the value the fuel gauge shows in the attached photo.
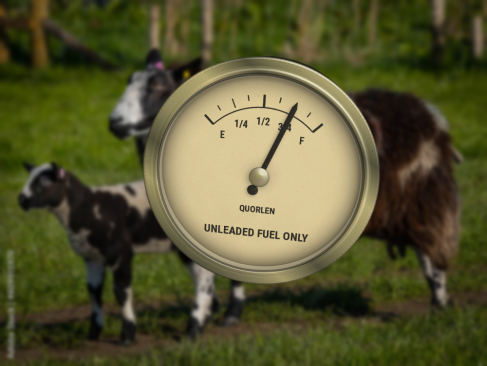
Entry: 0.75
